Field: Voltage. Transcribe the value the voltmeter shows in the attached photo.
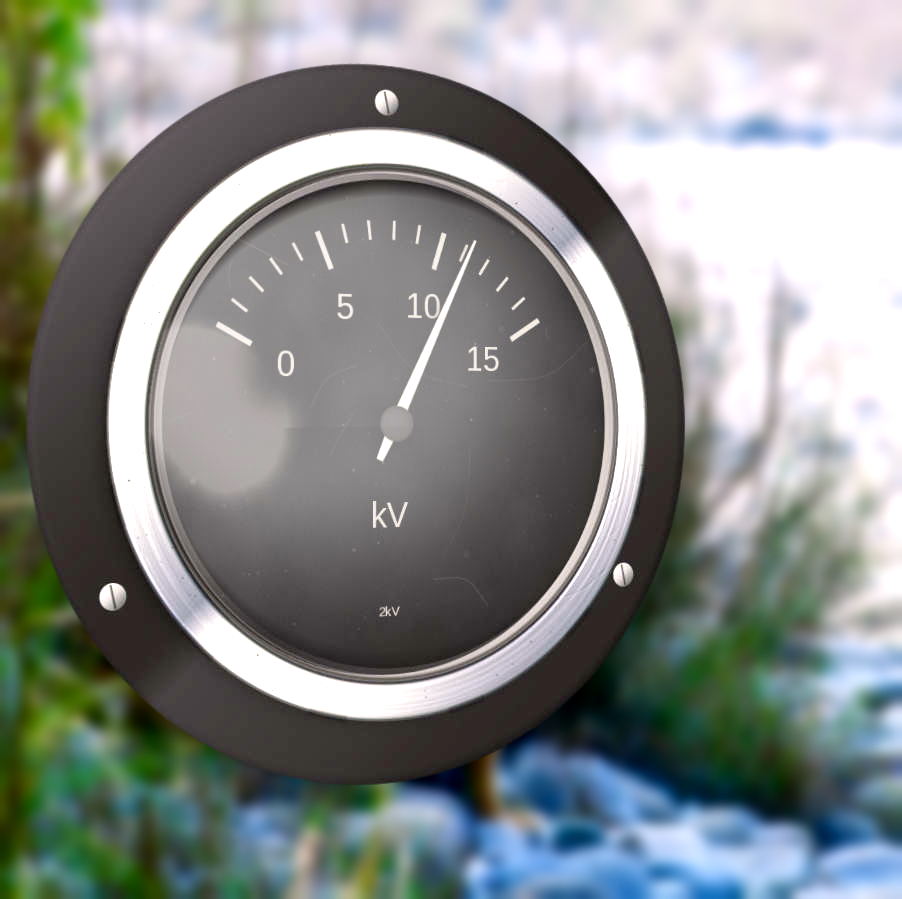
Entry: 11 kV
